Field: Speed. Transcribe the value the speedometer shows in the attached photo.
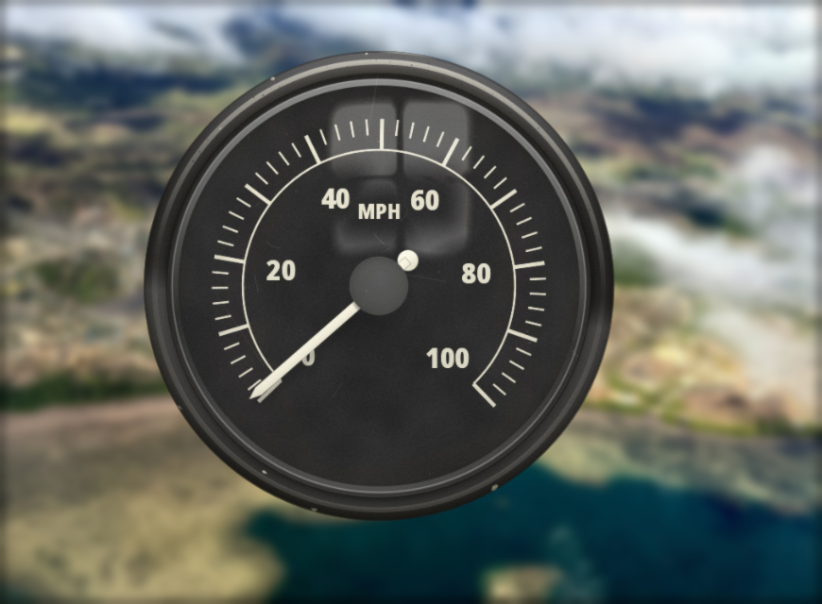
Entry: 1 mph
